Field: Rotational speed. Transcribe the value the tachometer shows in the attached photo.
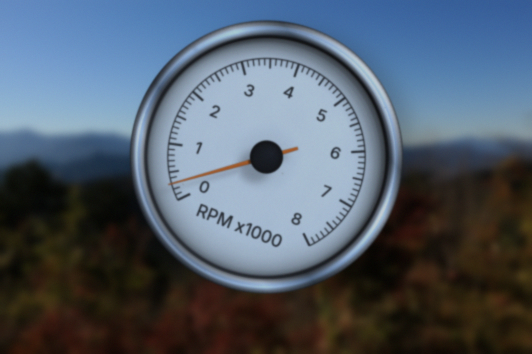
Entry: 300 rpm
